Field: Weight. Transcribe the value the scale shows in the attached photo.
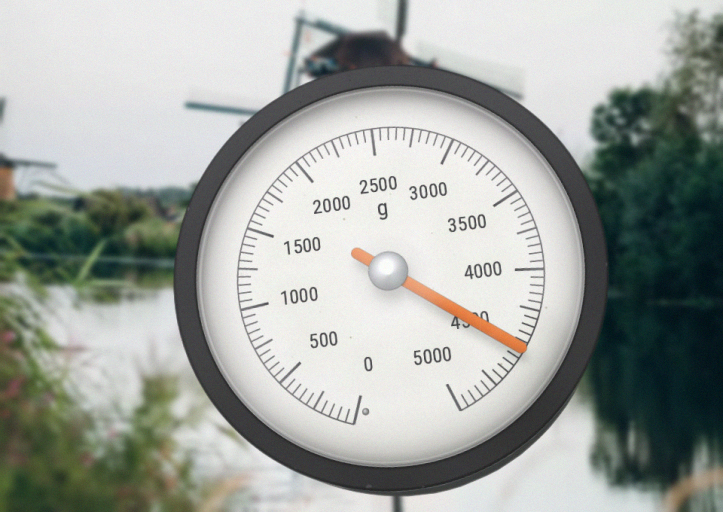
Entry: 4500 g
